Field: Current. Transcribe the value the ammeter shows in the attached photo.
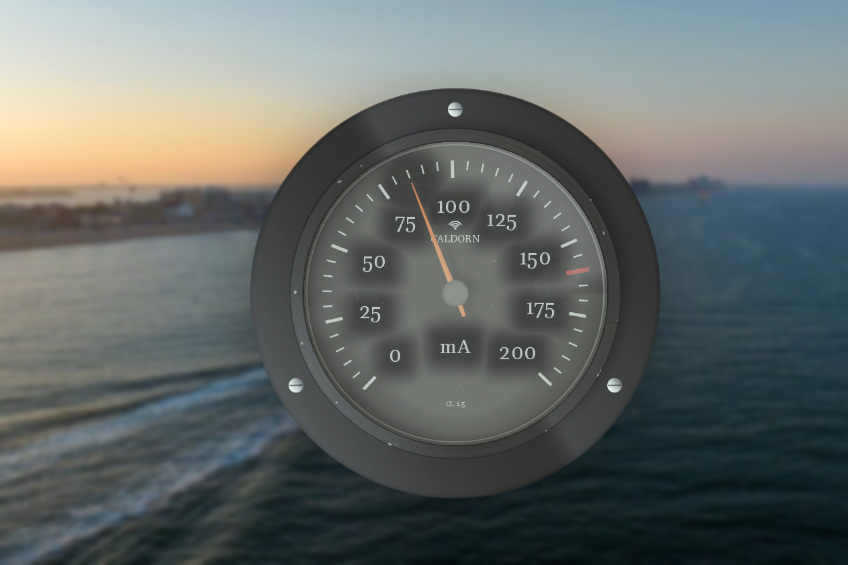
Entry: 85 mA
